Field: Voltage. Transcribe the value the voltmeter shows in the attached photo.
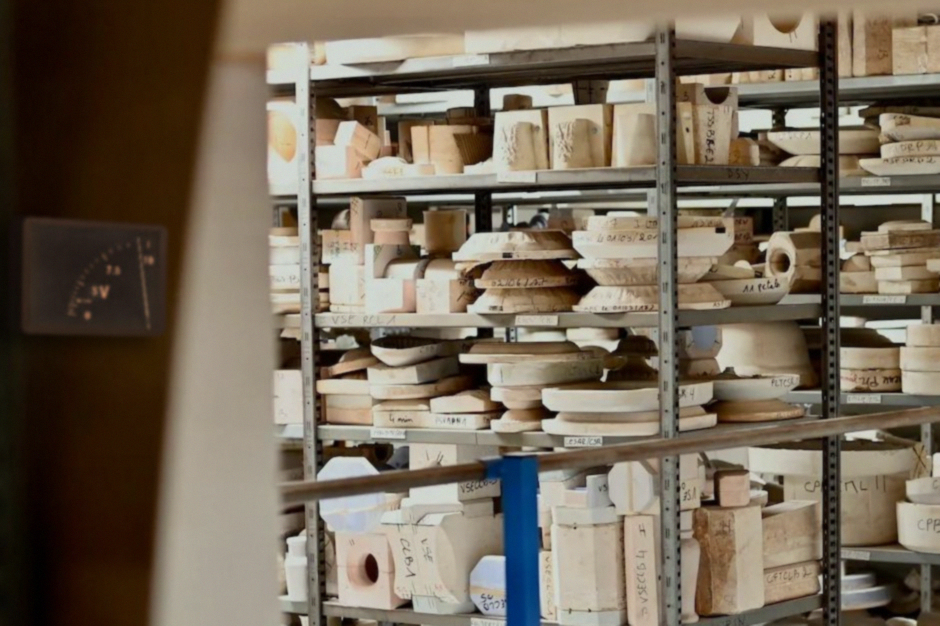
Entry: 9.5 V
